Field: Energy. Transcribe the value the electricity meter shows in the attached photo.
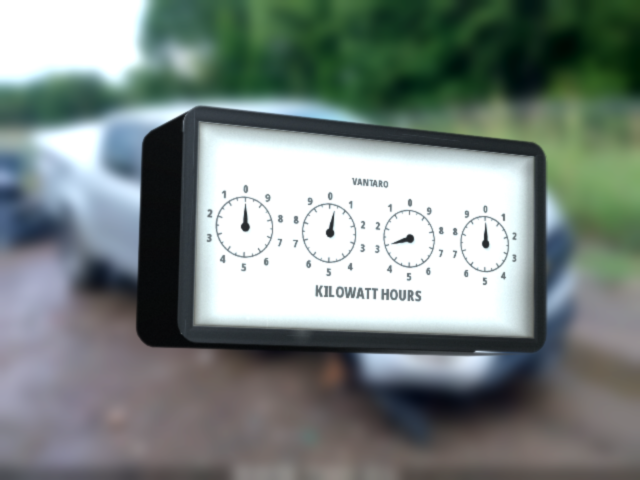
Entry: 30 kWh
